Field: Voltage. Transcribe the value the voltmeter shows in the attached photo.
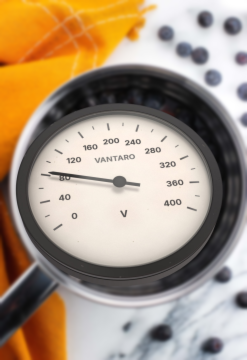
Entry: 80 V
